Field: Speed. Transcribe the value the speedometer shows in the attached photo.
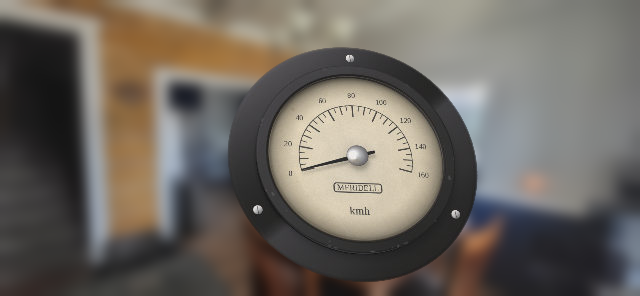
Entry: 0 km/h
